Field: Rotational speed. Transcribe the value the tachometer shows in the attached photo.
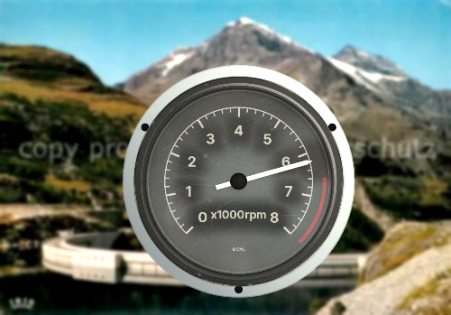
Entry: 6200 rpm
